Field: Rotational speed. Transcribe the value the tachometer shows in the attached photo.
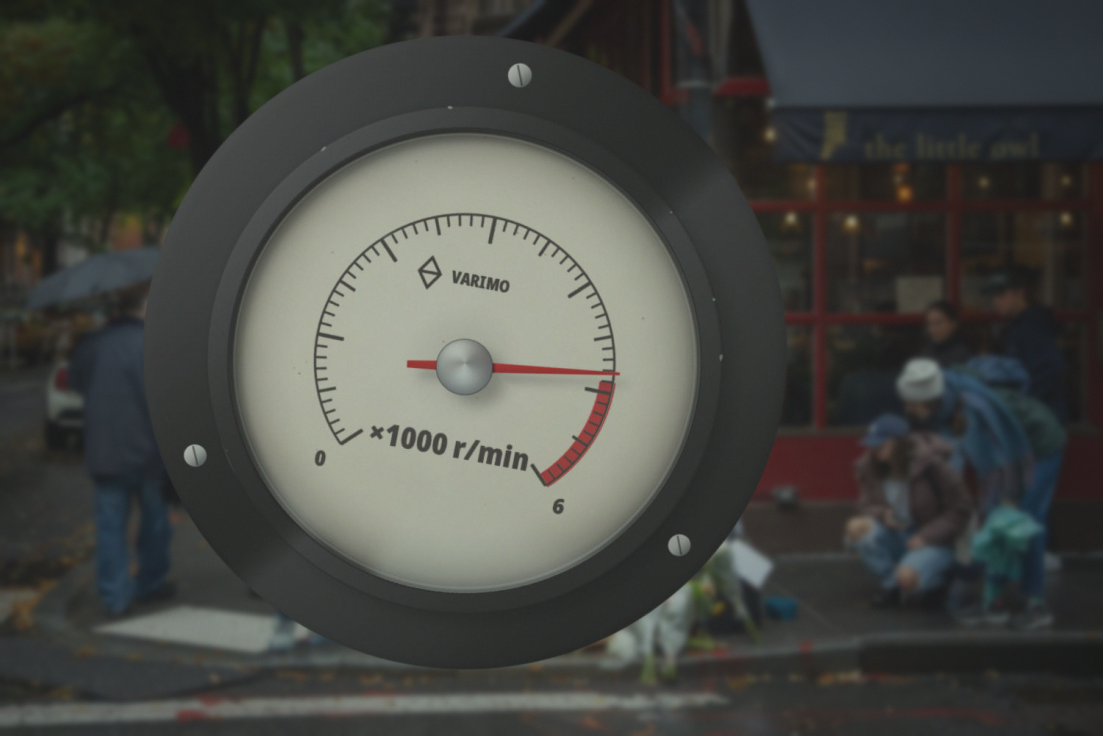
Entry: 4800 rpm
